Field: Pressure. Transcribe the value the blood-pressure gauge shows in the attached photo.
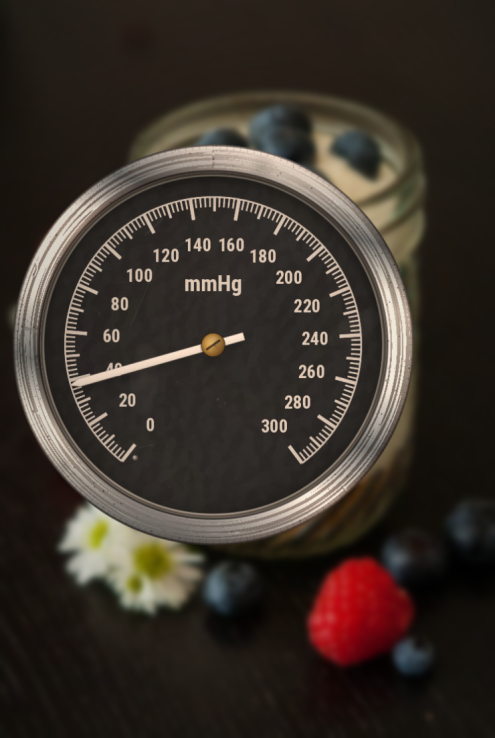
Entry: 38 mmHg
